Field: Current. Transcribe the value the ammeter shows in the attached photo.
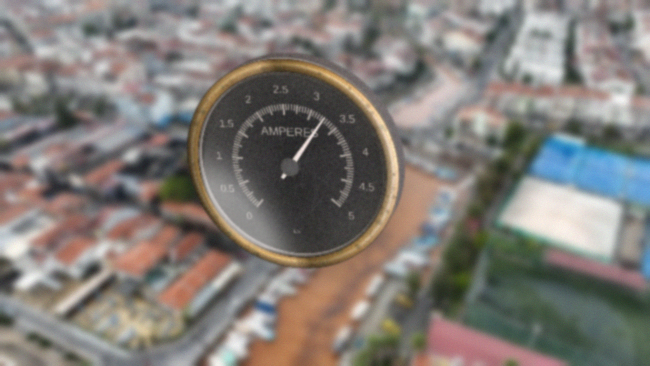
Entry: 3.25 A
